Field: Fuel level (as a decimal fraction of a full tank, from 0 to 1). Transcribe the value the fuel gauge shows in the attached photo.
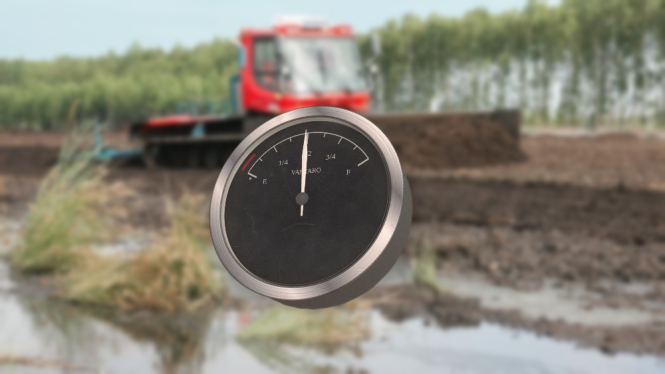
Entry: 0.5
